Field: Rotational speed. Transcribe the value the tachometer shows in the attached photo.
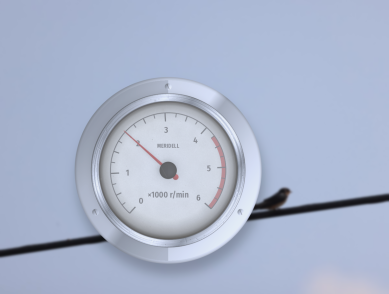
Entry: 2000 rpm
